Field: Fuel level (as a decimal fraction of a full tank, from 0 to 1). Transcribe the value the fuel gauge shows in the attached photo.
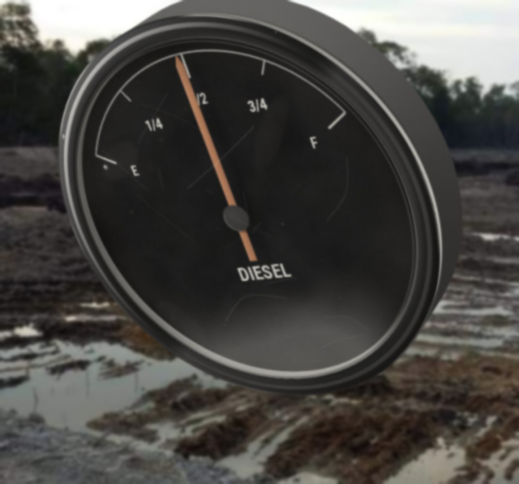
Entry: 0.5
